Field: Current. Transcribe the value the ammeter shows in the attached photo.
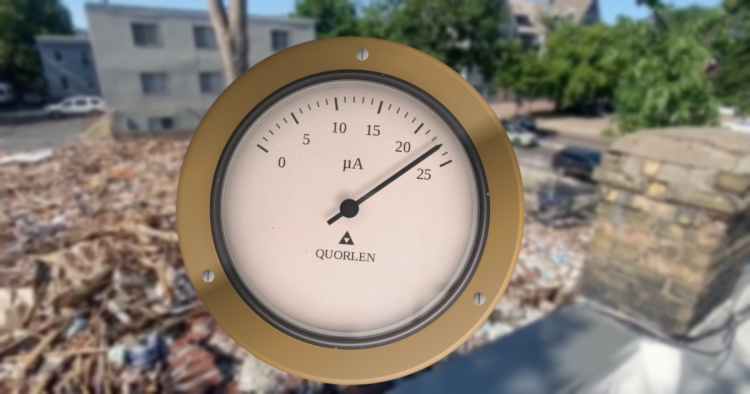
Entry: 23 µA
